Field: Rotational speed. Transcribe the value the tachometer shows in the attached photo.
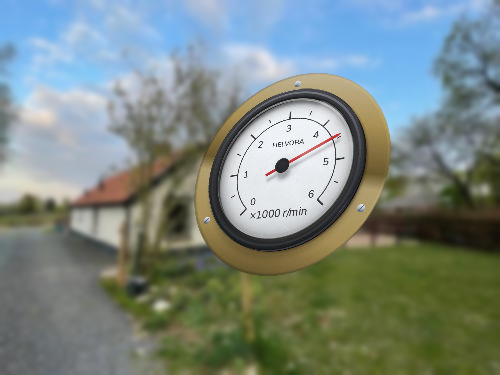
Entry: 4500 rpm
